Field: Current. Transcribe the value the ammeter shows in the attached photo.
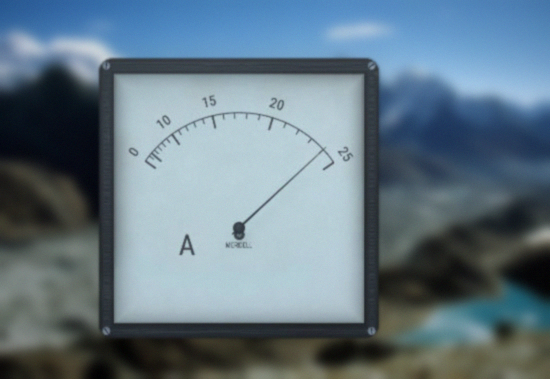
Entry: 24 A
